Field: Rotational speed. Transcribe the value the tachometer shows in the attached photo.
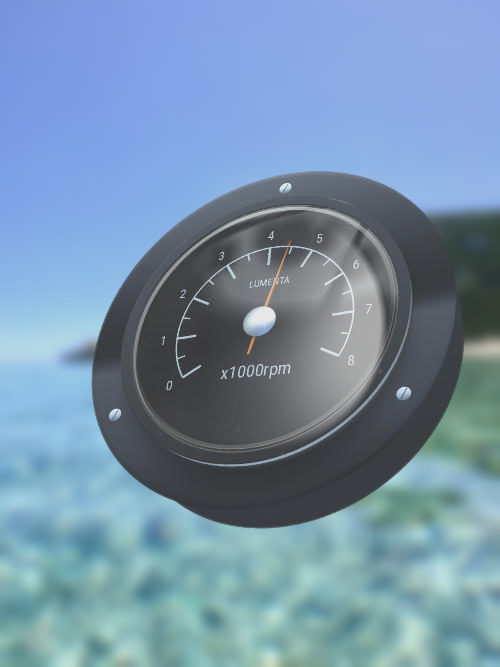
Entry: 4500 rpm
